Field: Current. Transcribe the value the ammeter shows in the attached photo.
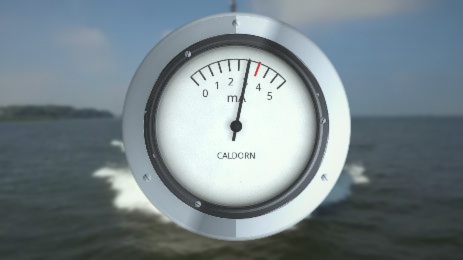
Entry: 3 mA
